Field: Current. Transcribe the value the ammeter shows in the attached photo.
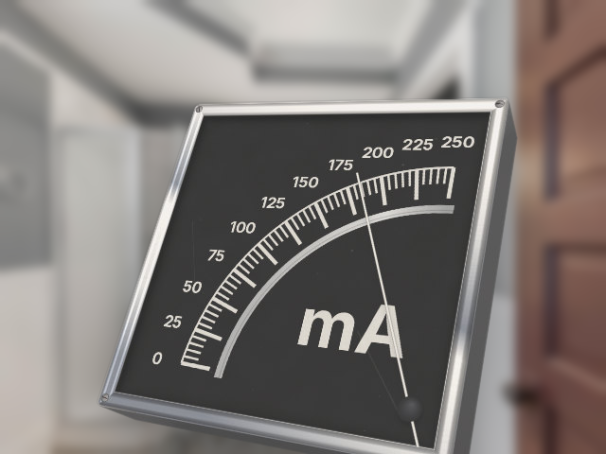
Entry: 185 mA
